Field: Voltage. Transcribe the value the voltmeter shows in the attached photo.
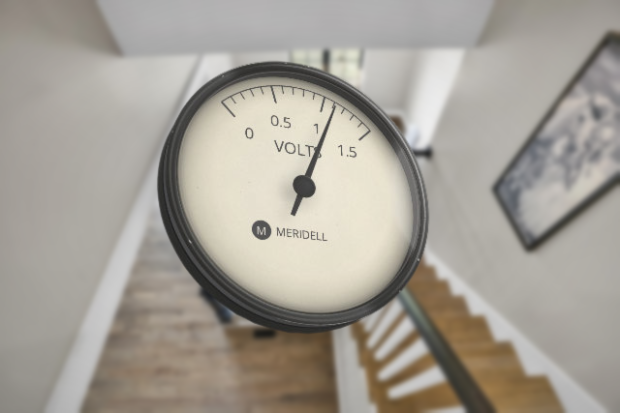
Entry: 1.1 V
